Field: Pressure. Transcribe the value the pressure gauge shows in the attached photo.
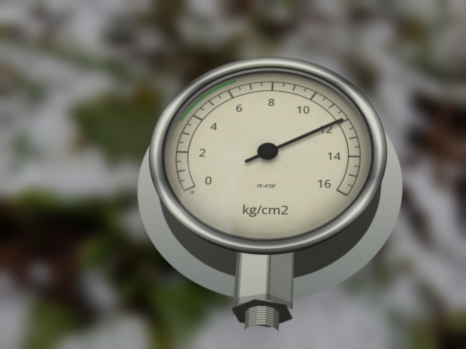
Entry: 12 kg/cm²
